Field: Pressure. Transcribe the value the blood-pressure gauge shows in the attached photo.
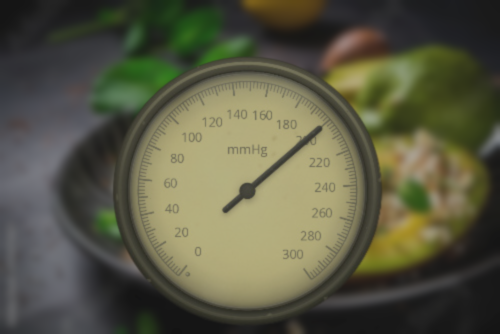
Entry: 200 mmHg
